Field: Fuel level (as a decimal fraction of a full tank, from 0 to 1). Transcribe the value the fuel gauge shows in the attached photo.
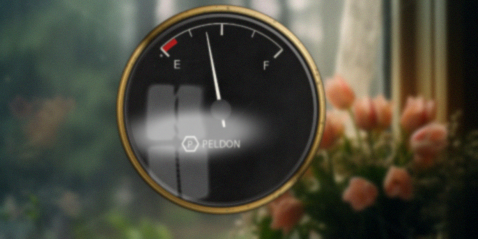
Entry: 0.375
